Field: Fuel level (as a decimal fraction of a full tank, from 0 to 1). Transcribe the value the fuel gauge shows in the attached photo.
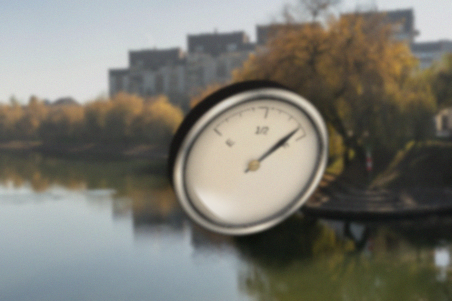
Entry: 0.875
